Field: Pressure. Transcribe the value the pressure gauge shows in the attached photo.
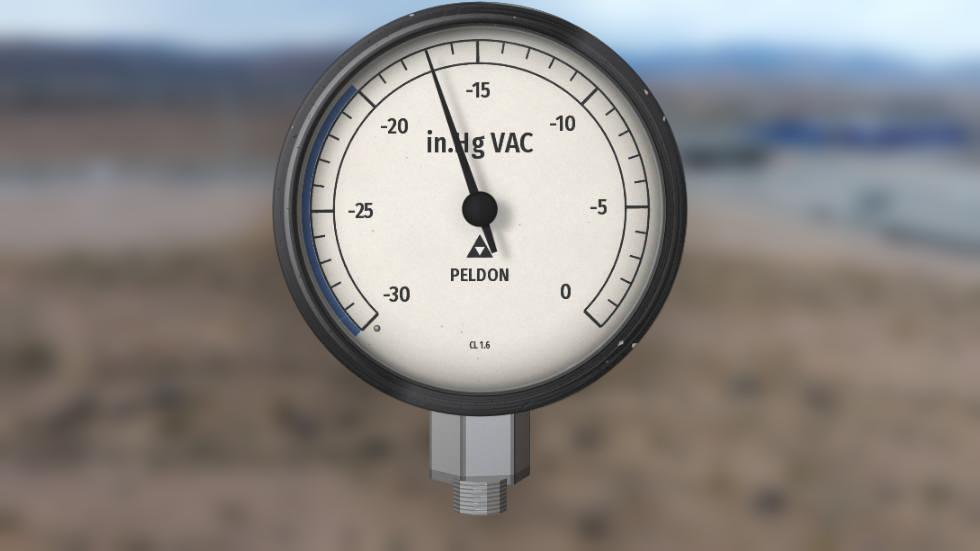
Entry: -17 inHg
